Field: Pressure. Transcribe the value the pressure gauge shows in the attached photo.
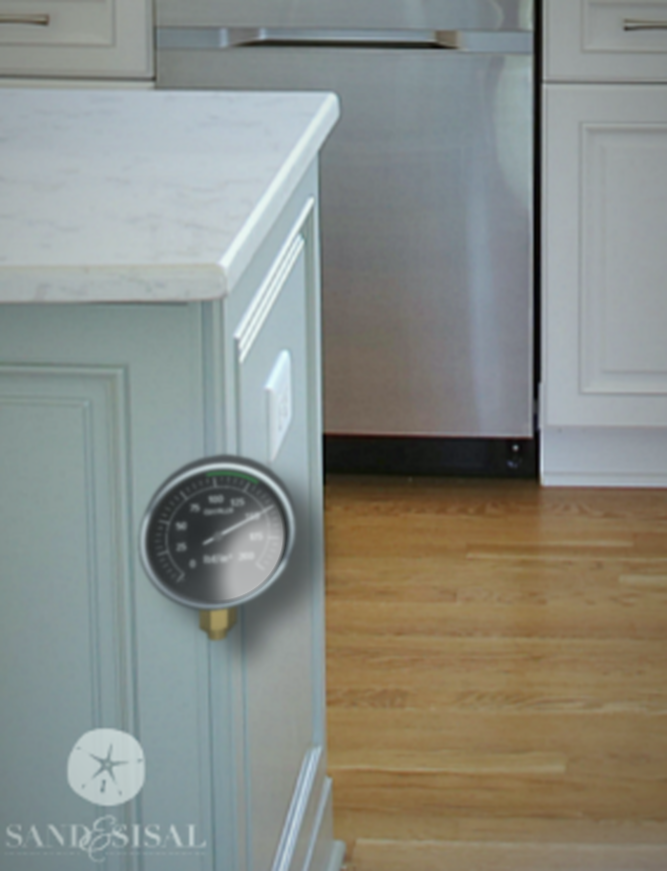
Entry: 150 psi
